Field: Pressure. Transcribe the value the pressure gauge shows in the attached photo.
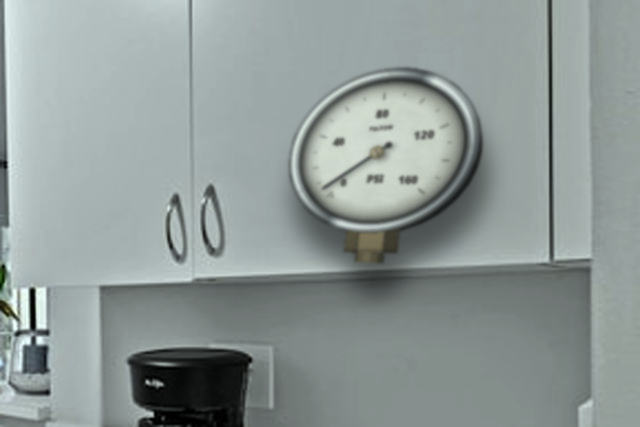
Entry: 5 psi
